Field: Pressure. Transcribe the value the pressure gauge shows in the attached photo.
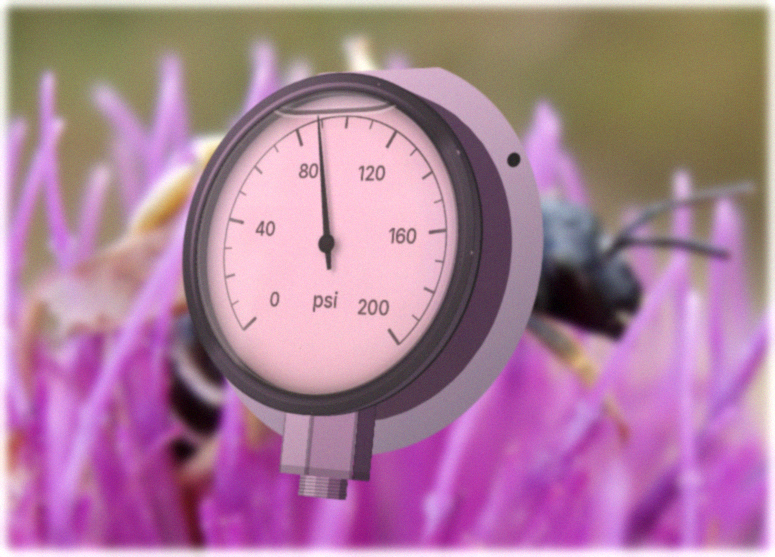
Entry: 90 psi
